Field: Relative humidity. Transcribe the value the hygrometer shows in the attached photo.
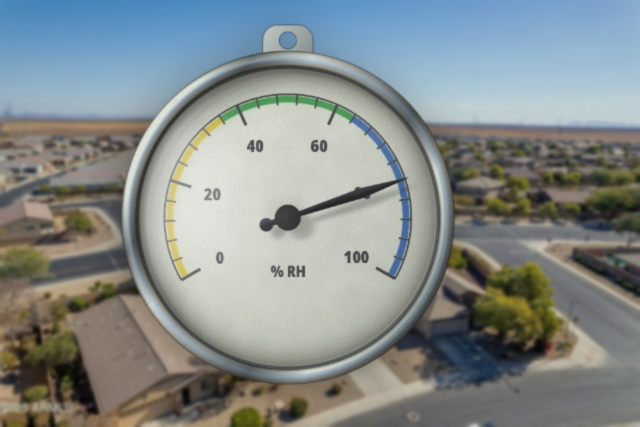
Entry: 80 %
